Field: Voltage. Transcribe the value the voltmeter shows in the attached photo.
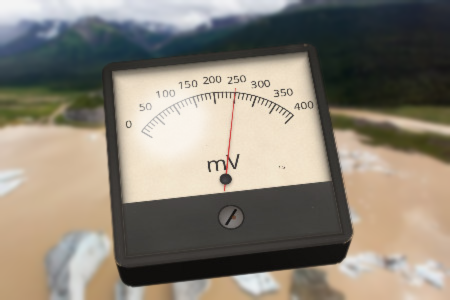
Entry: 250 mV
